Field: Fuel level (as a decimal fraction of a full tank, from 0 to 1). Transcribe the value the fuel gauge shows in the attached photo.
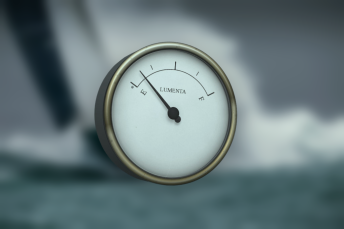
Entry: 0.125
